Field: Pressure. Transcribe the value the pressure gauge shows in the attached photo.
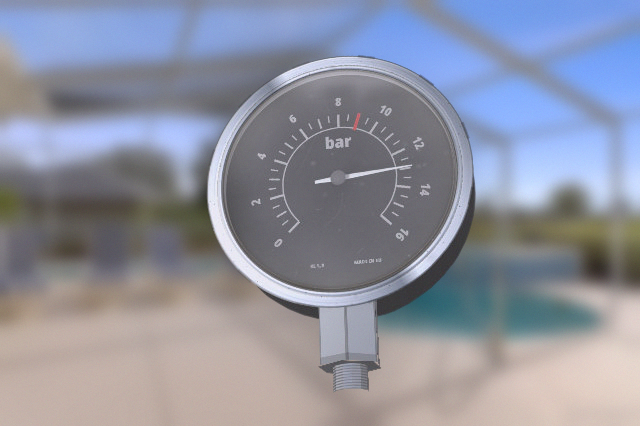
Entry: 13 bar
